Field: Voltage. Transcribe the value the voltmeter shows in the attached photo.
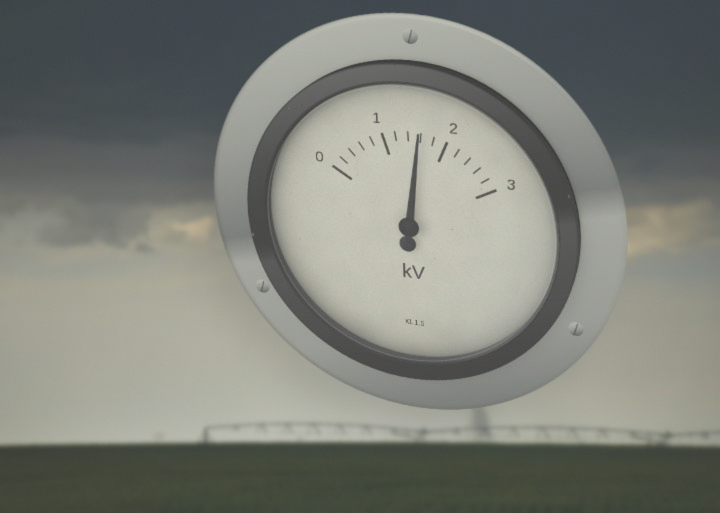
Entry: 1.6 kV
